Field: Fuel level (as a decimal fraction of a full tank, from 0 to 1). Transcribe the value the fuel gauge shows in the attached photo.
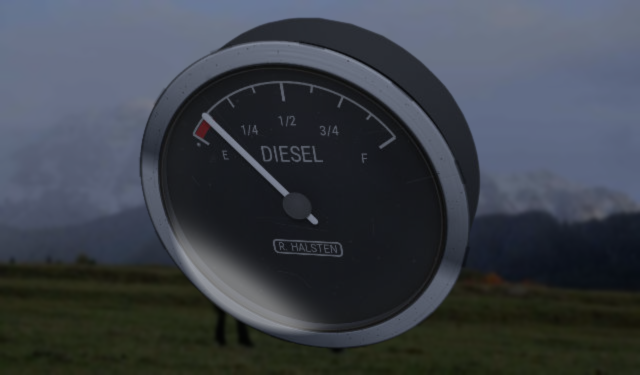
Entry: 0.125
